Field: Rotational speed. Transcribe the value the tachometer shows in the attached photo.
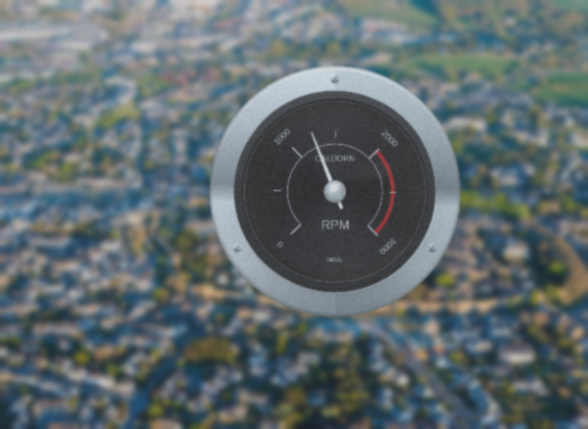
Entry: 1250 rpm
